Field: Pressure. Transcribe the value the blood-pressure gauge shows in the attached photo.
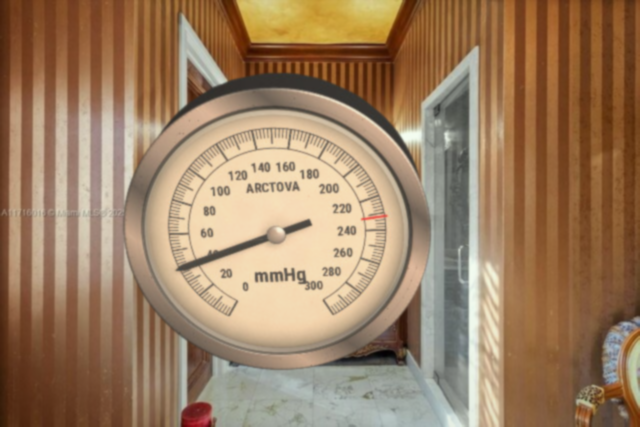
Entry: 40 mmHg
